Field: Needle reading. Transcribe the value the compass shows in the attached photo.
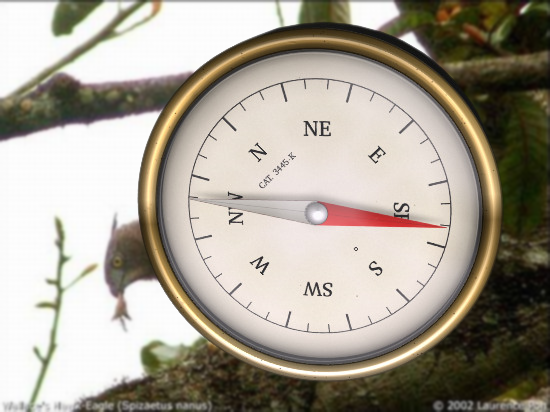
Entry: 140 °
